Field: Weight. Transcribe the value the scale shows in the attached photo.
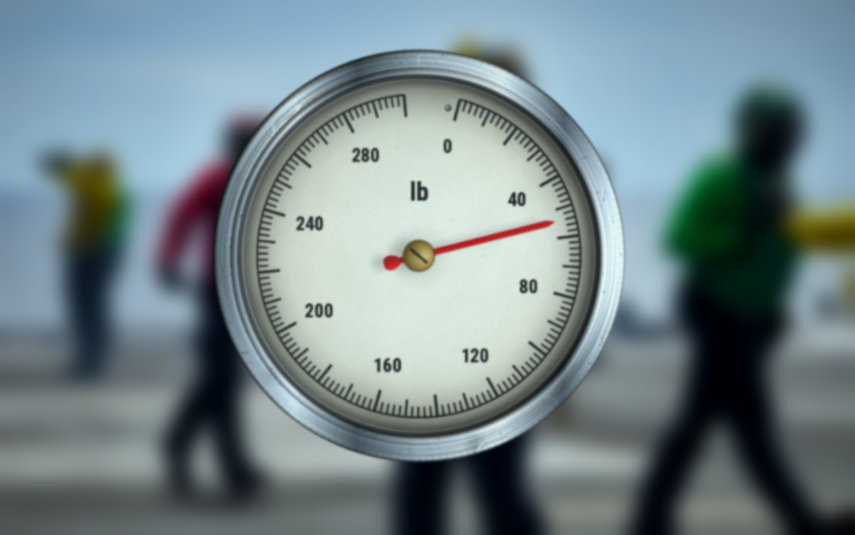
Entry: 54 lb
